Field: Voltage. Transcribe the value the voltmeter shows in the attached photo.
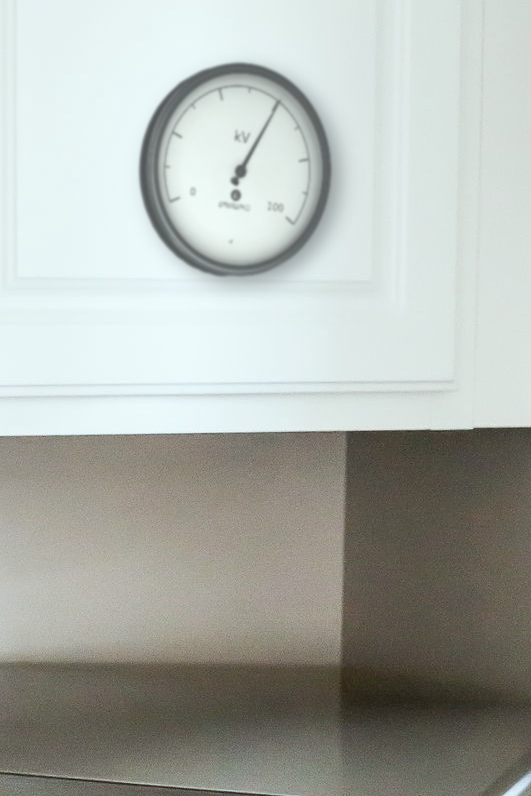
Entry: 60 kV
